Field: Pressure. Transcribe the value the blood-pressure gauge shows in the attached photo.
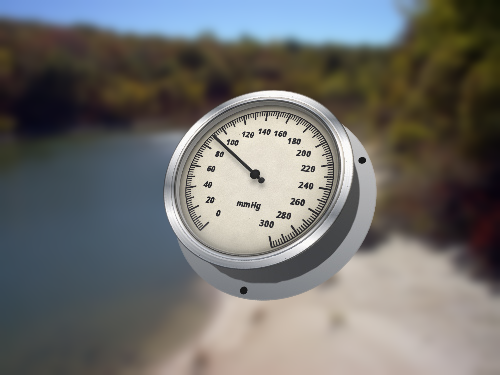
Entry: 90 mmHg
